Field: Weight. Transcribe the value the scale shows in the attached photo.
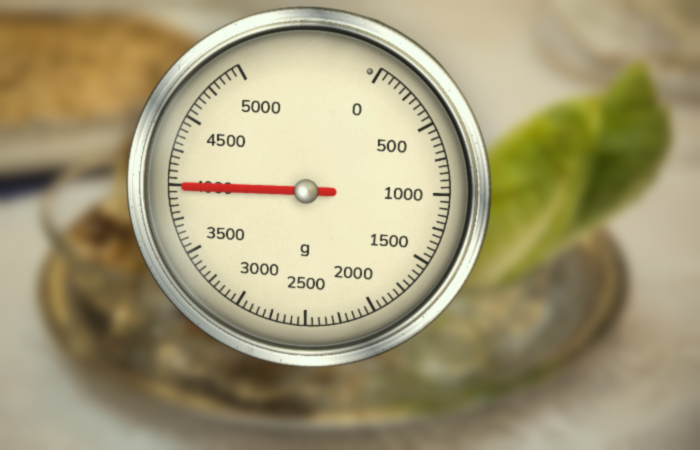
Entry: 4000 g
